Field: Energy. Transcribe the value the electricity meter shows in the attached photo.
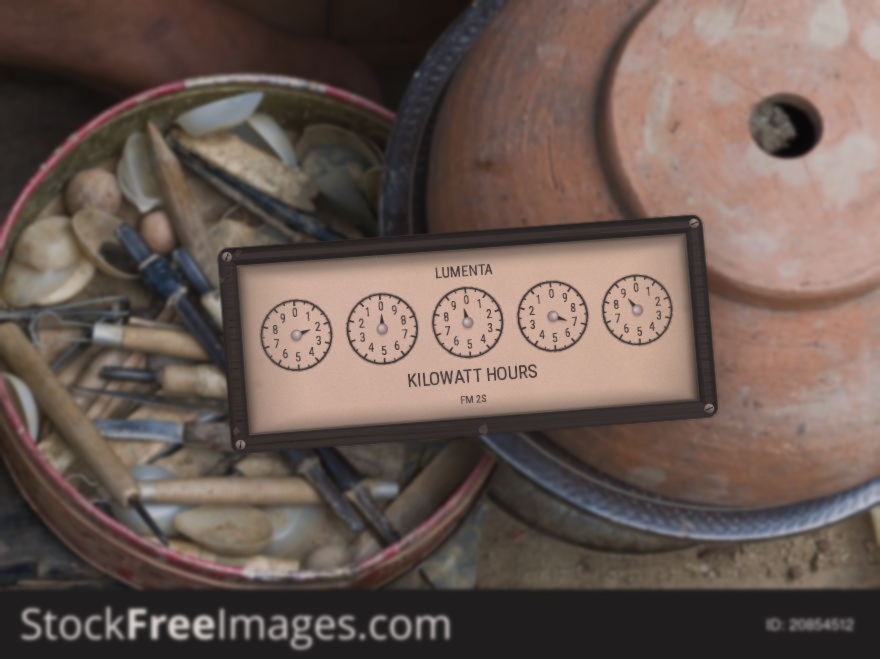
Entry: 19969 kWh
